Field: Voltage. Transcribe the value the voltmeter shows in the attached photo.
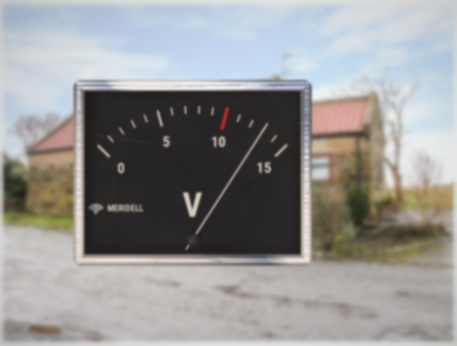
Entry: 13 V
